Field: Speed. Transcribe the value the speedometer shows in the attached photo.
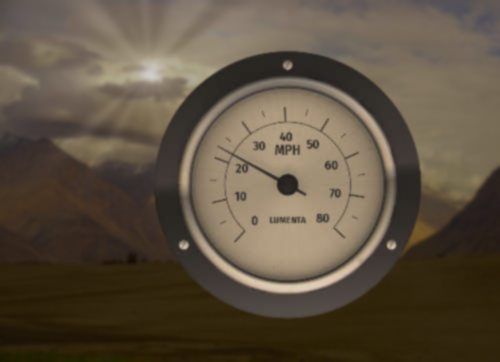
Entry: 22.5 mph
